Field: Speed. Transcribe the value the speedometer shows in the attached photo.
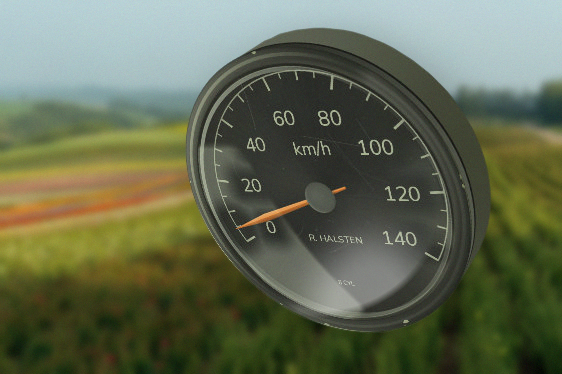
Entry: 5 km/h
